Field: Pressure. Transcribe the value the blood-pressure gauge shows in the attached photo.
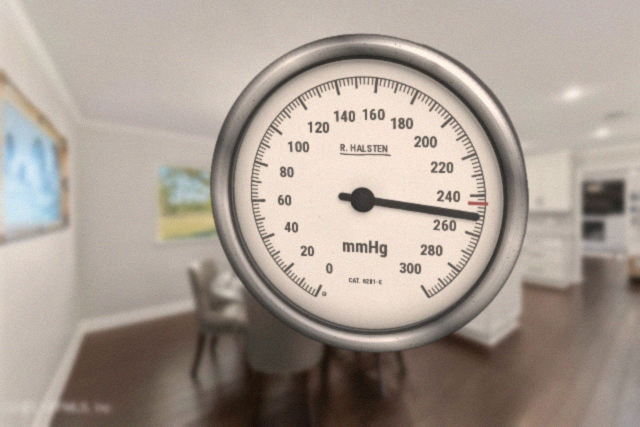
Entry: 250 mmHg
